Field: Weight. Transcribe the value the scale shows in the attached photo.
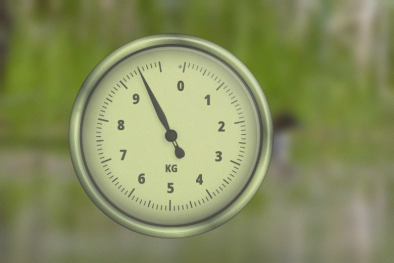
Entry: 9.5 kg
